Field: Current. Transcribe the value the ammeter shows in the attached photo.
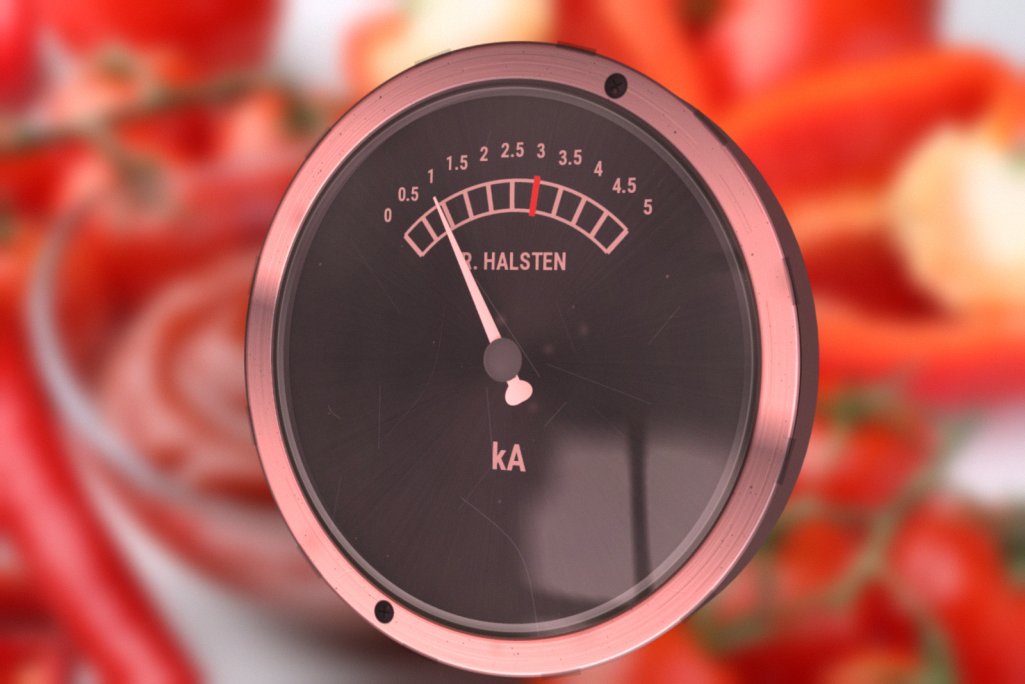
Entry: 1 kA
